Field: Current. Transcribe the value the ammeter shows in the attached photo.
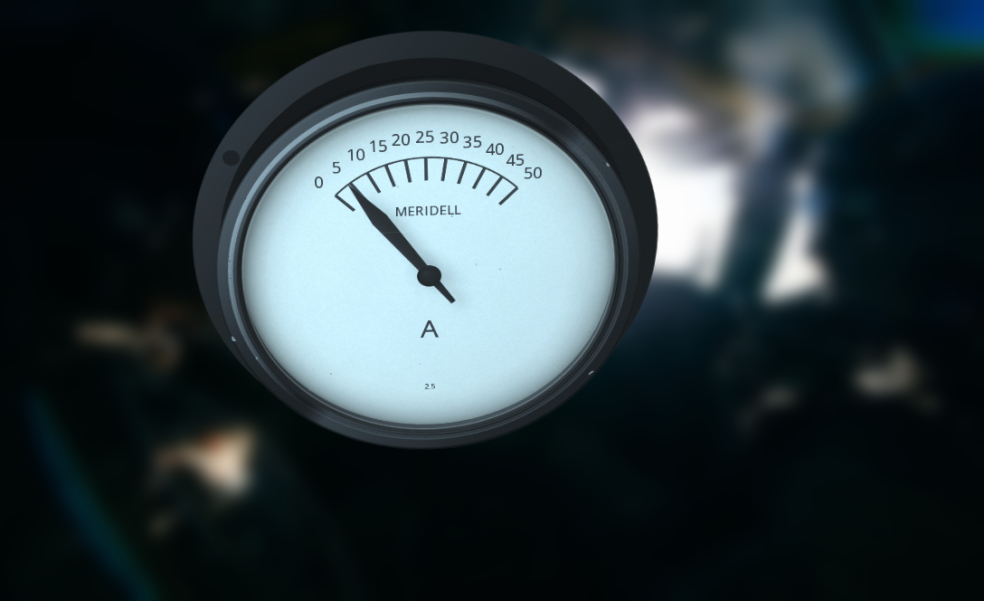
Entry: 5 A
